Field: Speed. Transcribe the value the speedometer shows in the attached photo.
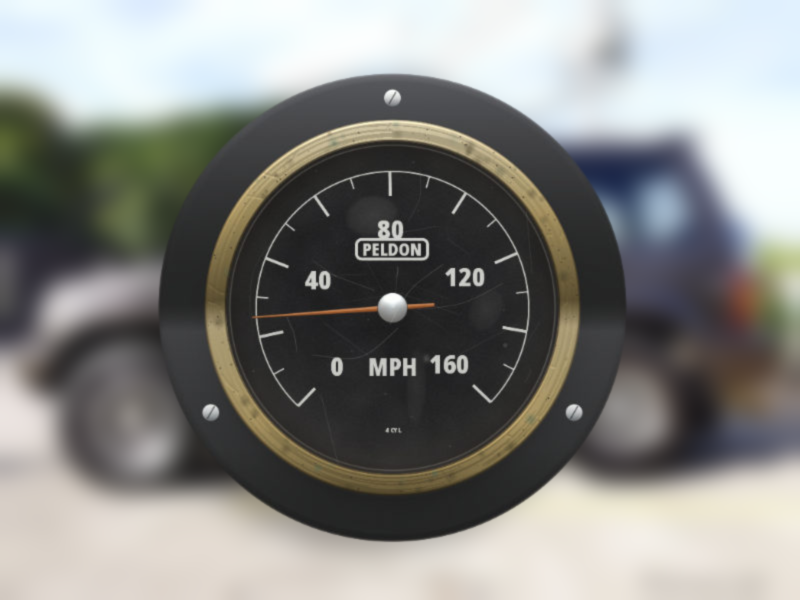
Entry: 25 mph
